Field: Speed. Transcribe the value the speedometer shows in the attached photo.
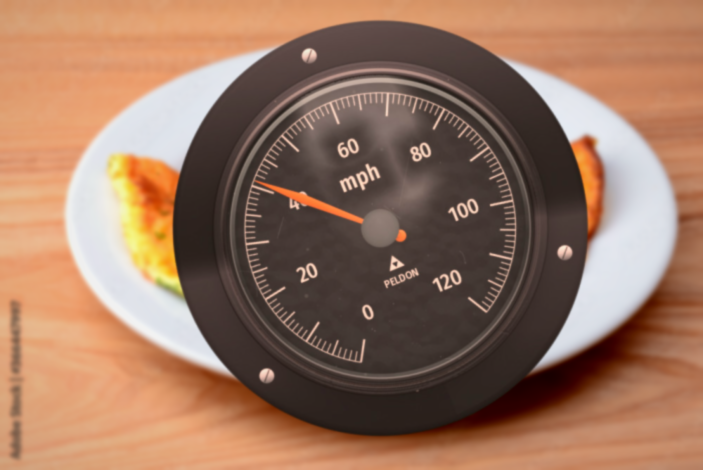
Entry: 41 mph
